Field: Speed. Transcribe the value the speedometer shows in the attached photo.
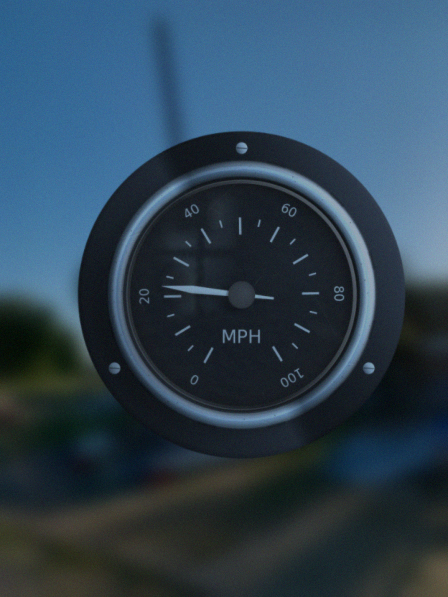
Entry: 22.5 mph
